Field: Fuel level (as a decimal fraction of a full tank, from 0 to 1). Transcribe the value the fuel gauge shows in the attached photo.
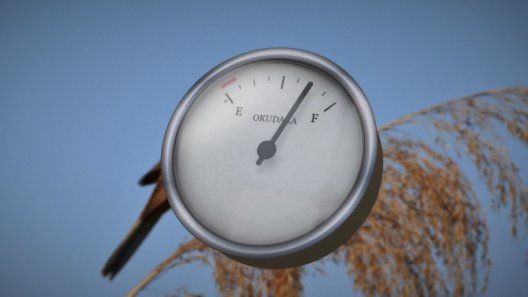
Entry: 0.75
